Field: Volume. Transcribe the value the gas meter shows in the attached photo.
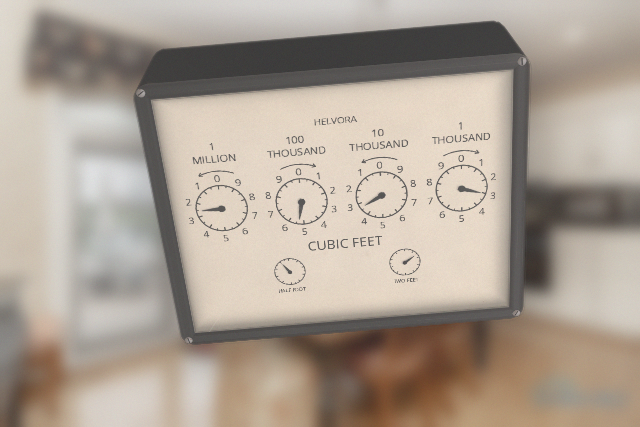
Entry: 253300 ft³
